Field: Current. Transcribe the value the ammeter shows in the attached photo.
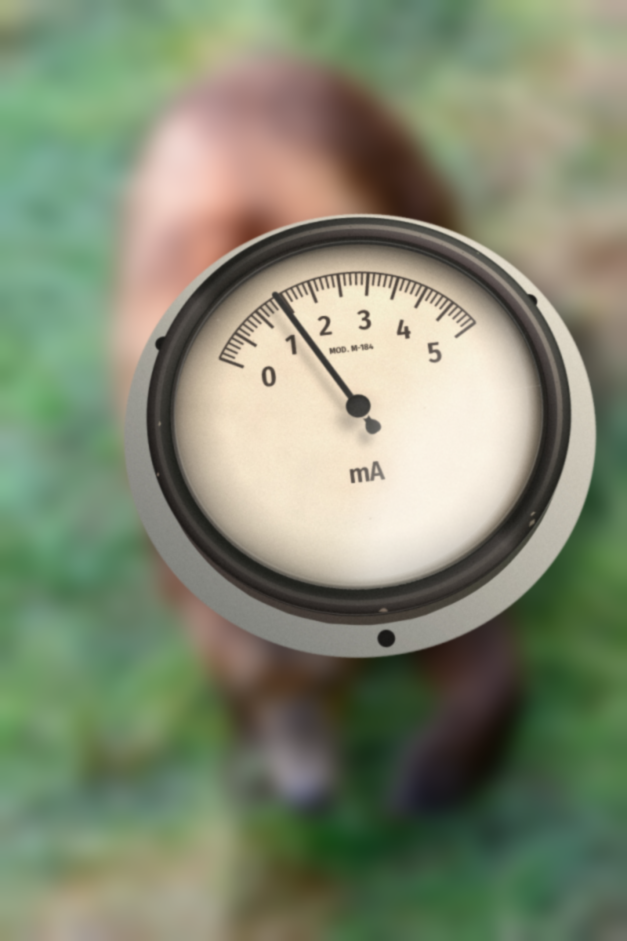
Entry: 1.4 mA
